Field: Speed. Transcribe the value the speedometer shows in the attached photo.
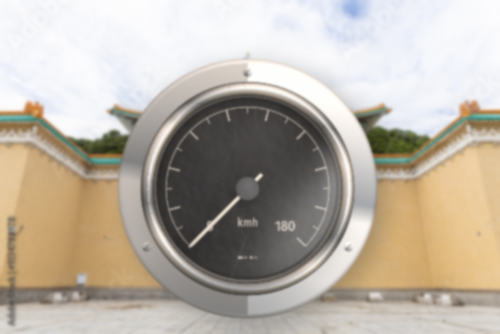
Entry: 0 km/h
